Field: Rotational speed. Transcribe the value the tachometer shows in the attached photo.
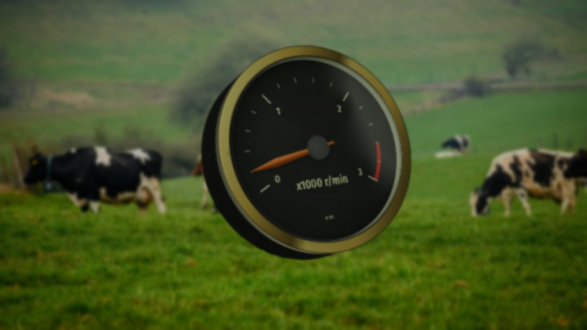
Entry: 200 rpm
